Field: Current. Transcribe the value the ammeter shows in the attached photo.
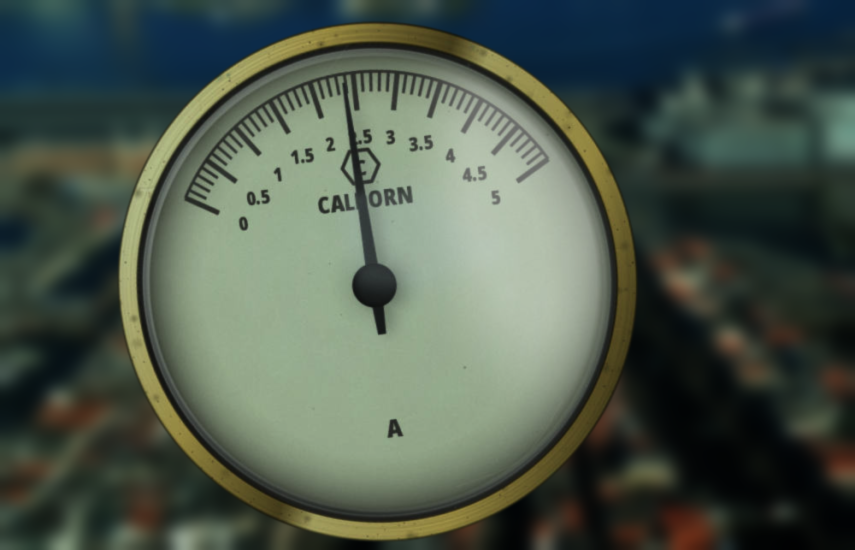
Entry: 2.4 A
